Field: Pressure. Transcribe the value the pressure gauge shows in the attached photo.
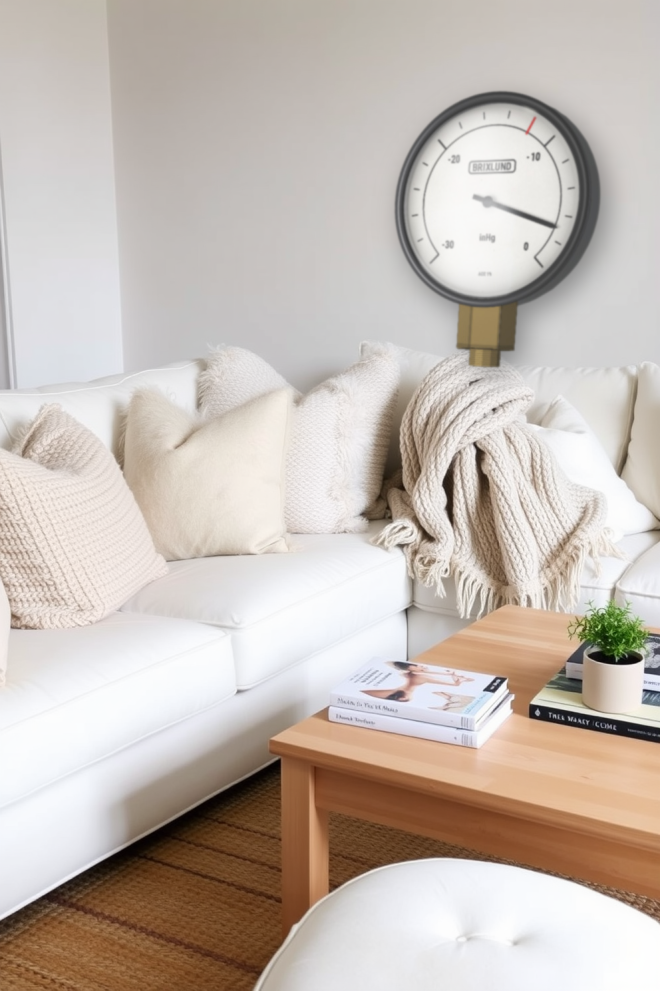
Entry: -3 inHg
